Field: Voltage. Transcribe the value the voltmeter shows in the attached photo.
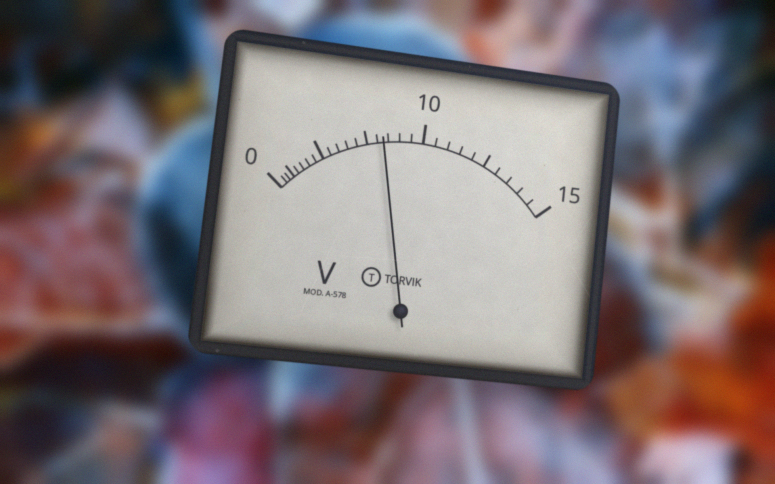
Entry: 8.25 V
